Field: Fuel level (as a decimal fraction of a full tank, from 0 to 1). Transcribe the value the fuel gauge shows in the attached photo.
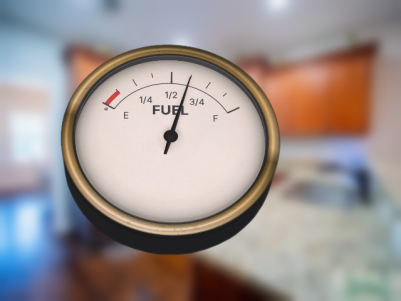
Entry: 0.625
